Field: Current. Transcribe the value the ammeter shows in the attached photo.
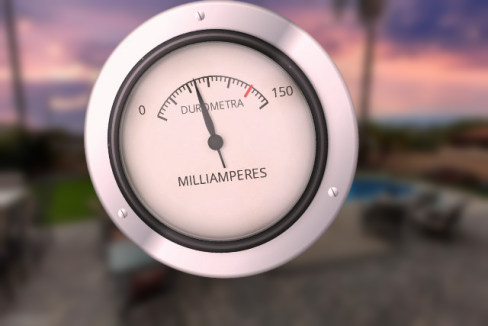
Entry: 60 mA
